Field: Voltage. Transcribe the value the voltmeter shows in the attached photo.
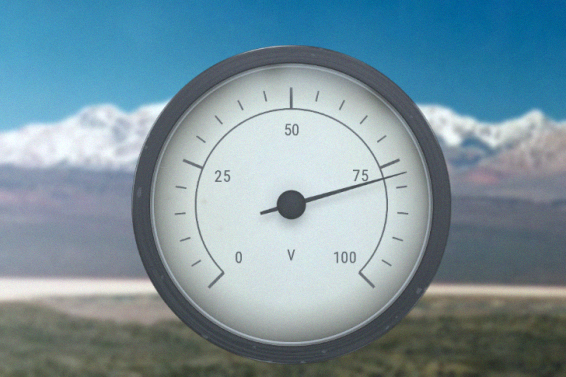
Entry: 77.5 V
